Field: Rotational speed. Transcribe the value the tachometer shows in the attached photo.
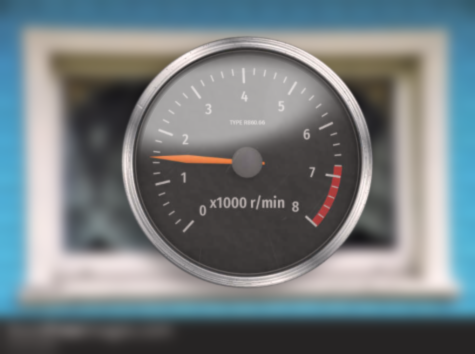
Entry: 1500 rpm
